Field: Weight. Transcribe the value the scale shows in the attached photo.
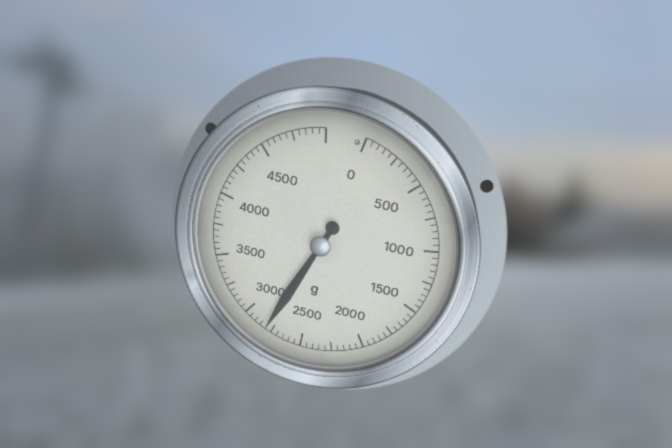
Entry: 2800 g
